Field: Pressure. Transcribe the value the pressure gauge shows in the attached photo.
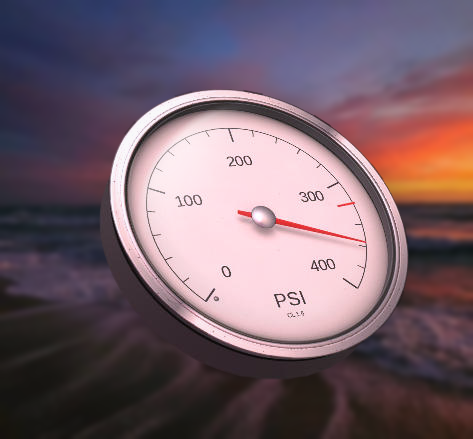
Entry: 360 psi
